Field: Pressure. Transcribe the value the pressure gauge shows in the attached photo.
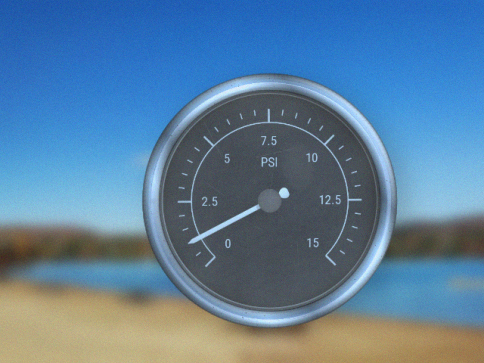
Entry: 1 psi
